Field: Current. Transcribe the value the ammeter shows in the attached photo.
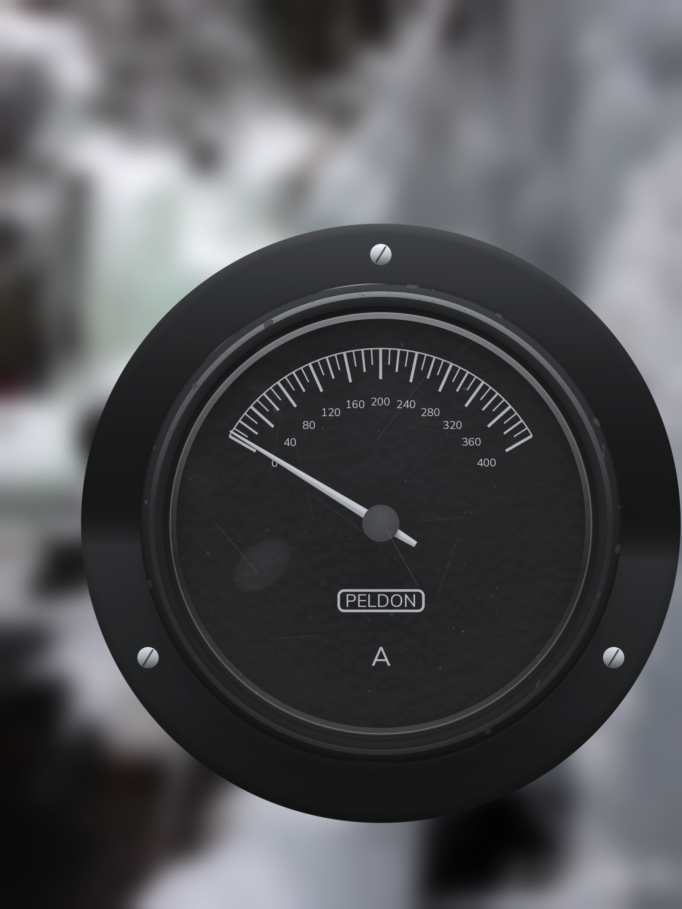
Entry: 5 A
